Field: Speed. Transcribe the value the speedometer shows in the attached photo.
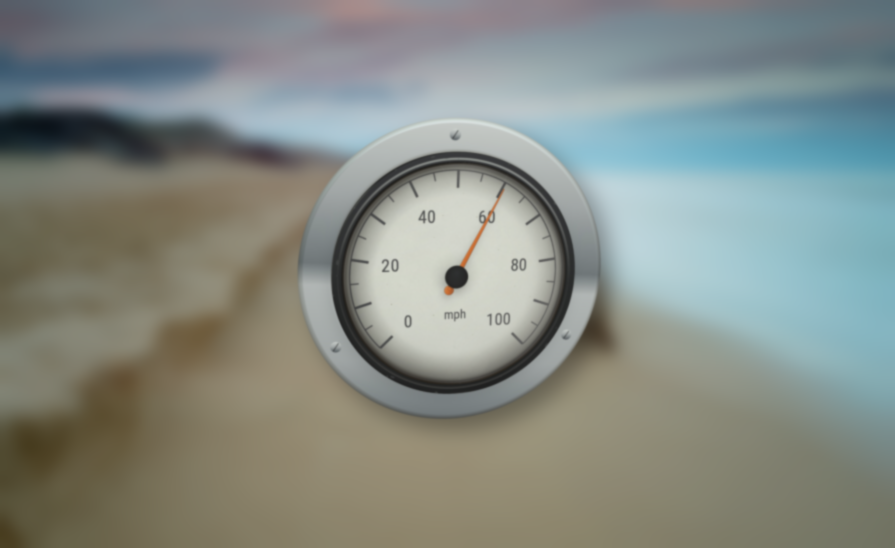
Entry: 60 mph
